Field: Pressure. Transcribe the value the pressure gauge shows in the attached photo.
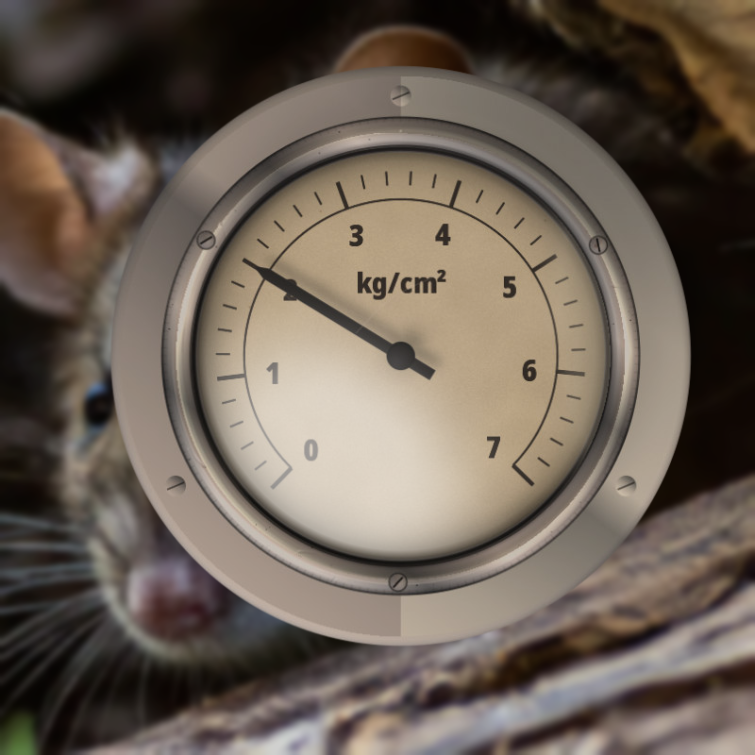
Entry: 2 kg/cm²
